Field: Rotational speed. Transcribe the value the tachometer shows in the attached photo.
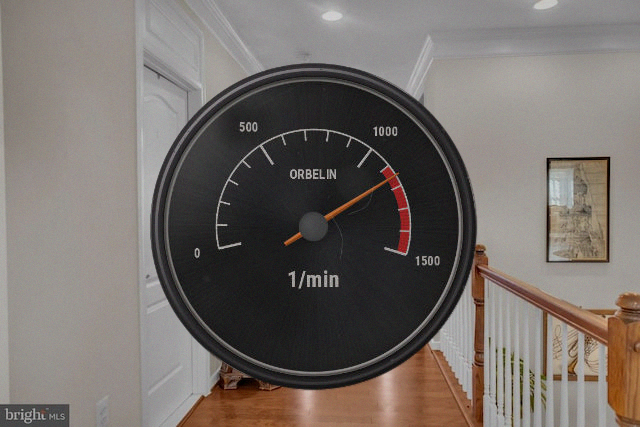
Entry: 1150 rpm
